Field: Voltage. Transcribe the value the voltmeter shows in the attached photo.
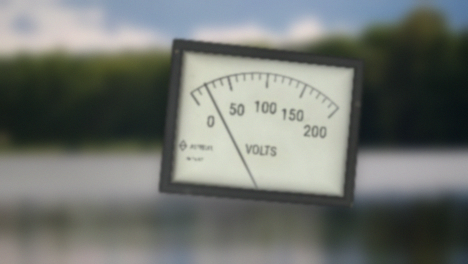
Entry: 20 V
